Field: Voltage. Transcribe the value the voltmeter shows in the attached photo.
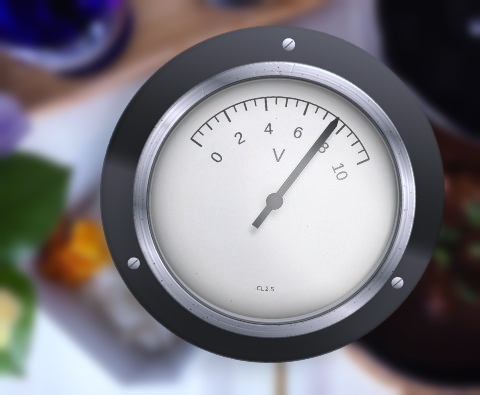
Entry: 7.5 V
